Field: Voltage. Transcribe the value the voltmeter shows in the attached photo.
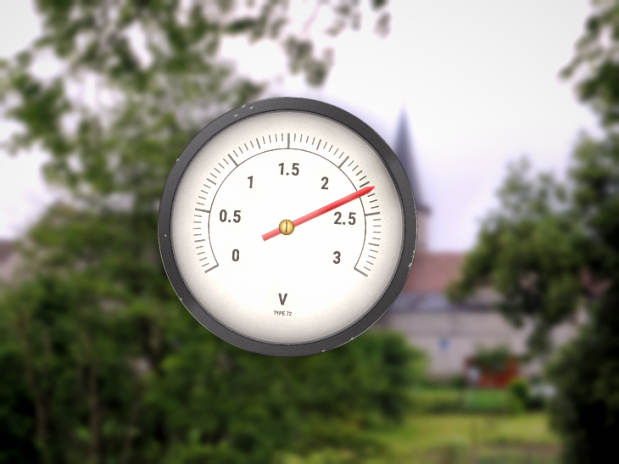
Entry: 2.3 V
